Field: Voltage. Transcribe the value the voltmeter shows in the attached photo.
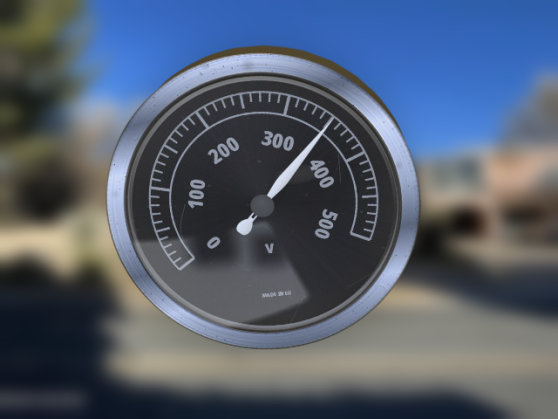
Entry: 350 V
